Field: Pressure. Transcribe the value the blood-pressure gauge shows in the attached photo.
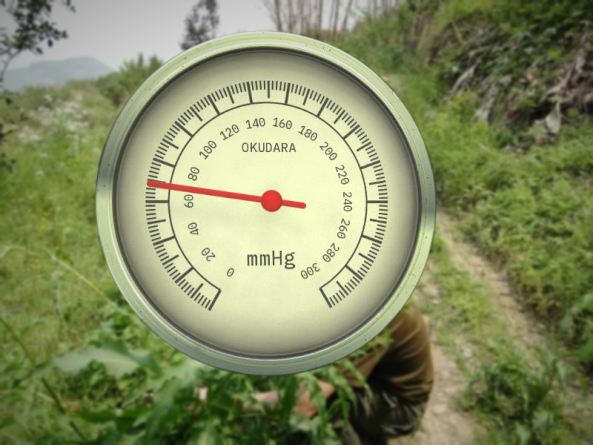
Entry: 68 mmHg
